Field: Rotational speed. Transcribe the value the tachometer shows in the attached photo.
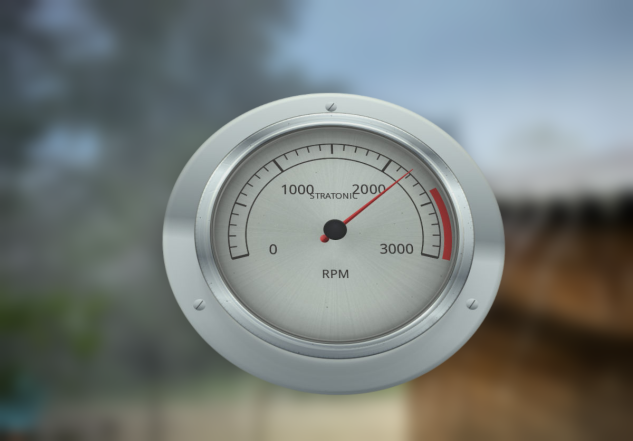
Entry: 2200 rpm
